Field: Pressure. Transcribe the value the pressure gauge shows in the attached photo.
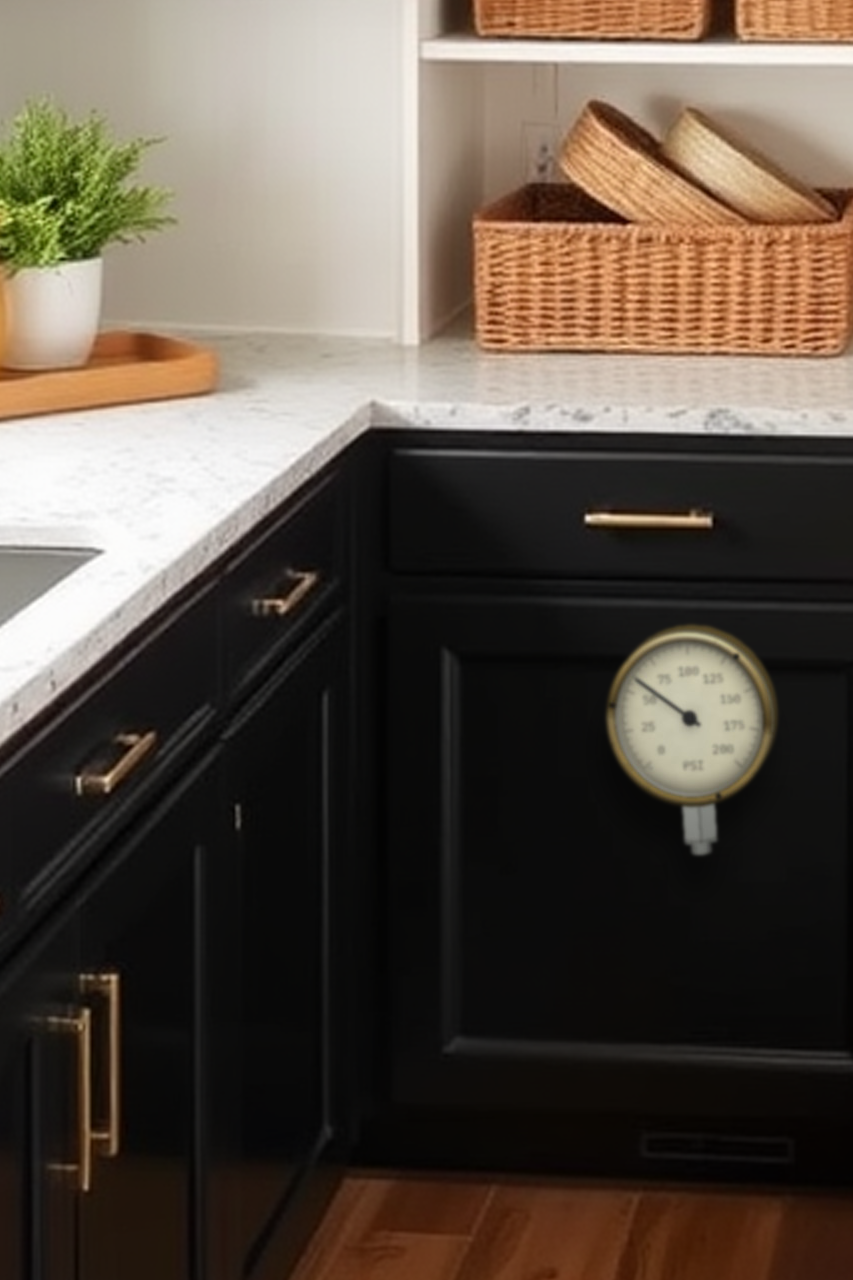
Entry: 60 psi
